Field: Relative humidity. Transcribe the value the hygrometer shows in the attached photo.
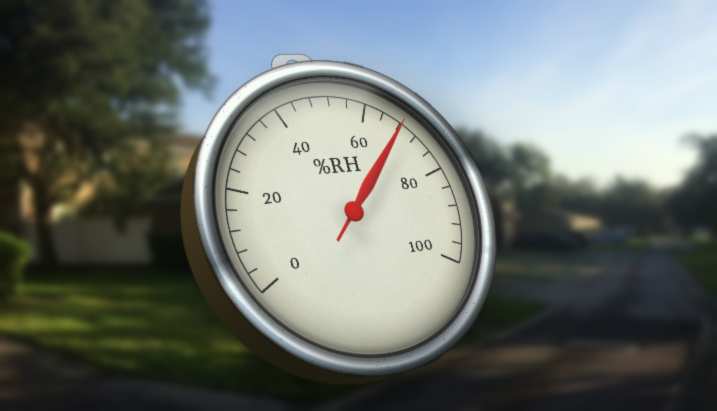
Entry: 68 %
